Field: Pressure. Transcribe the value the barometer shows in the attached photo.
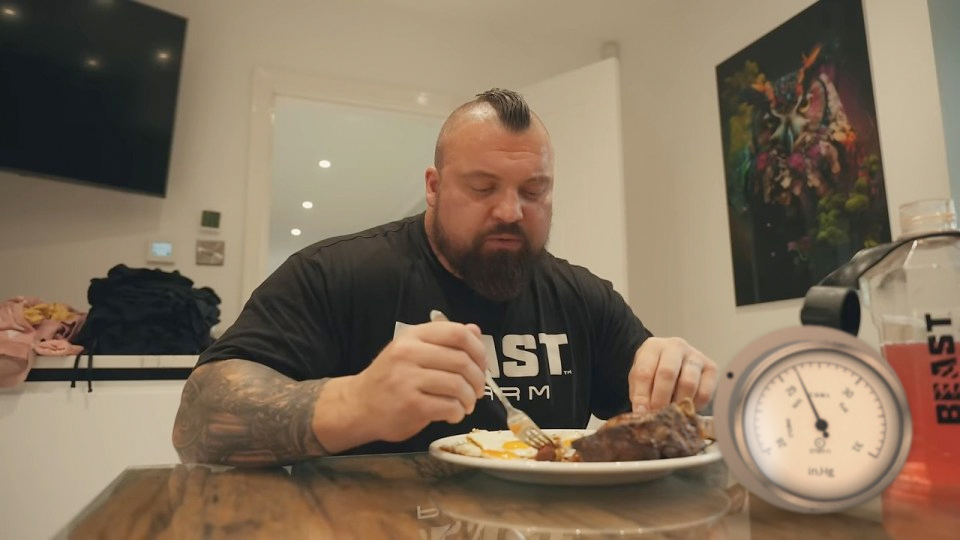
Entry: 29.2 inHg
